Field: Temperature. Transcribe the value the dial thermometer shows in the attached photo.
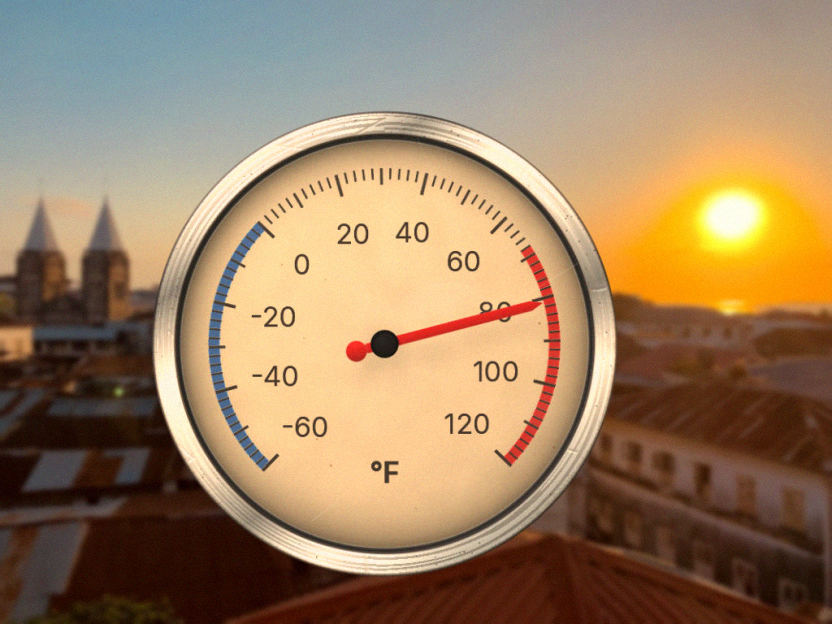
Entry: 81 °F
